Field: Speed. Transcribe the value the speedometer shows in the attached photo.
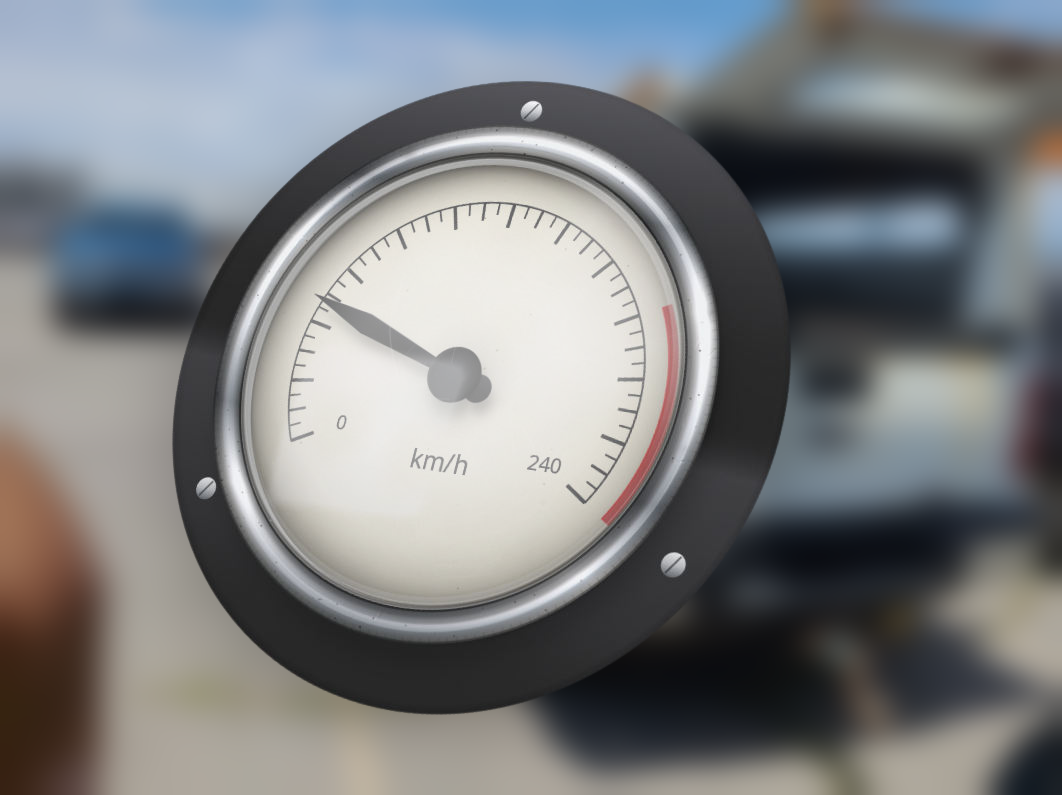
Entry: 47.5 km/h
